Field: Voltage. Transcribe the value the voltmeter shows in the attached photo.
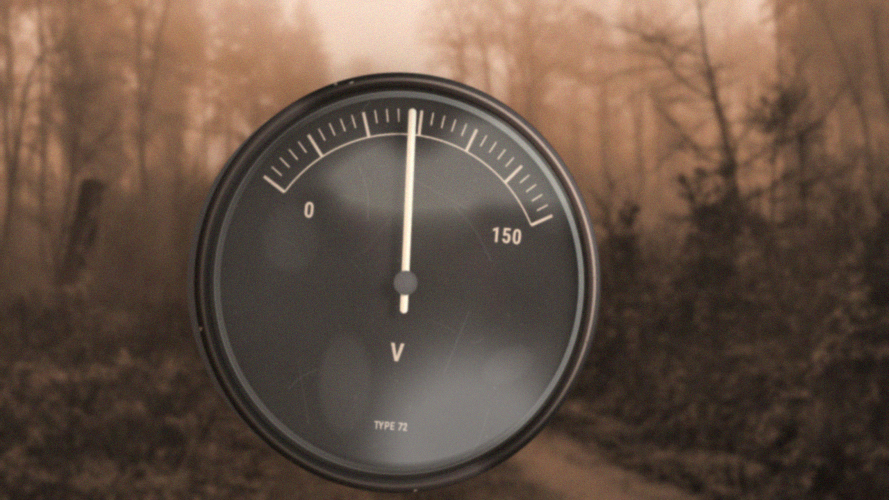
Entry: 70 V
